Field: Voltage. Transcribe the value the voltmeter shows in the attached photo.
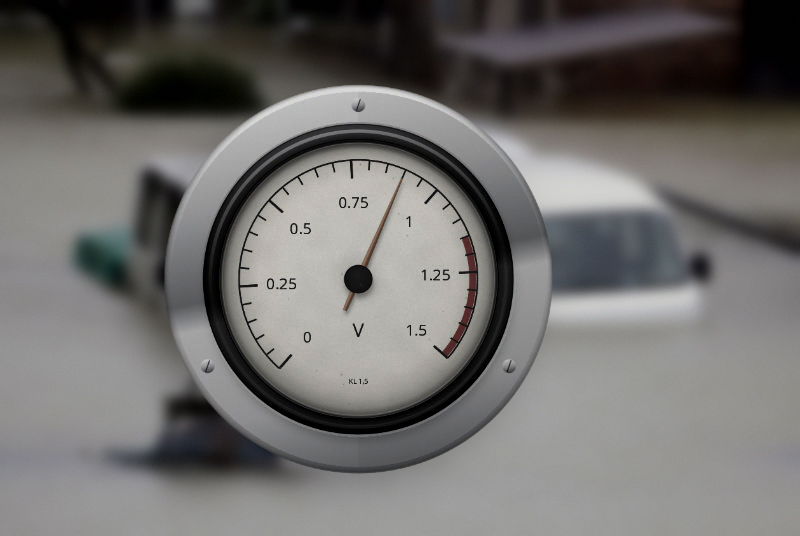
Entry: 0.9 V
